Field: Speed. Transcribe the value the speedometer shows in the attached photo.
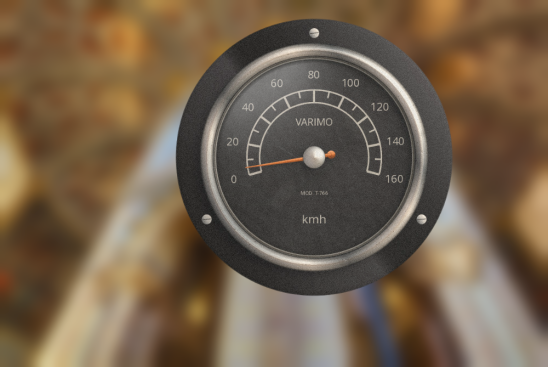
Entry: 5 km/h
